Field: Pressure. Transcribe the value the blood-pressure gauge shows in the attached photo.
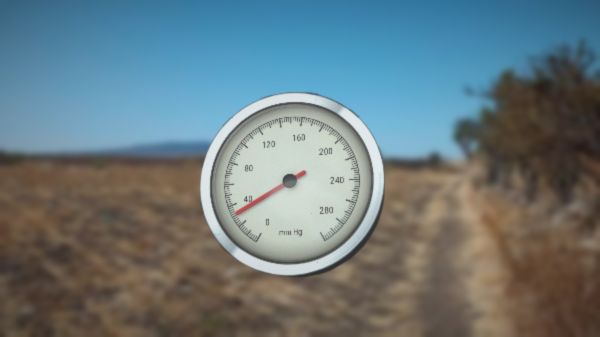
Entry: 30 mmHg
